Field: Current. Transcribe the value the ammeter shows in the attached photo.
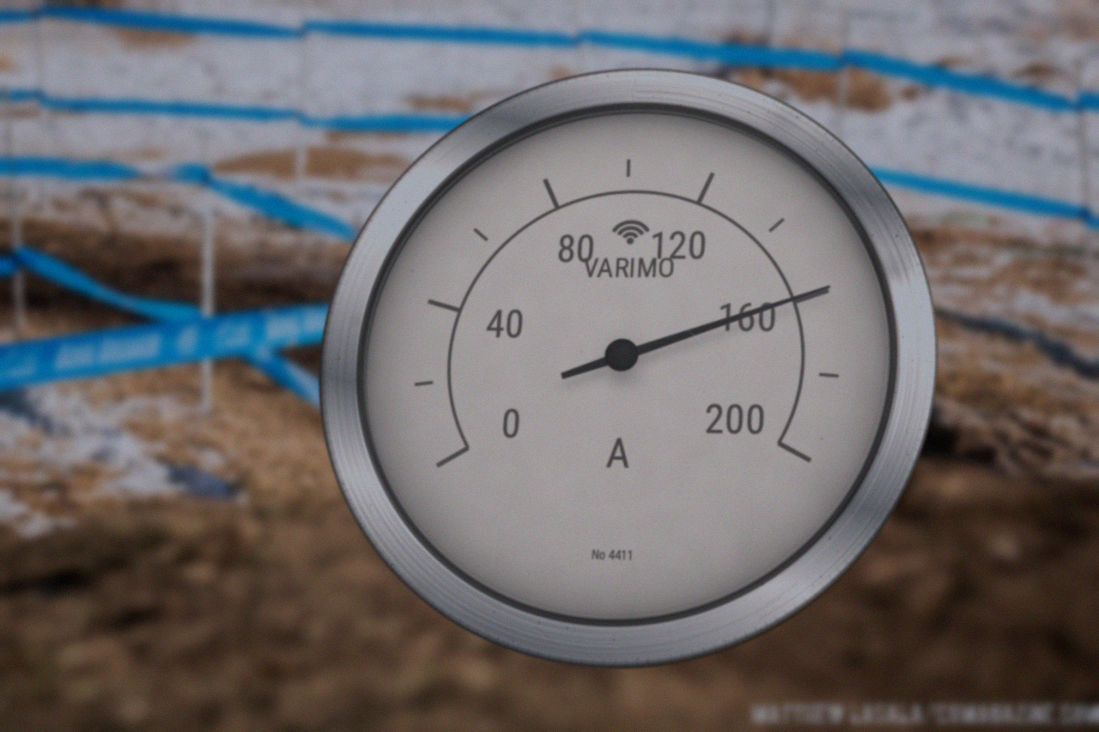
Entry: 160 A
